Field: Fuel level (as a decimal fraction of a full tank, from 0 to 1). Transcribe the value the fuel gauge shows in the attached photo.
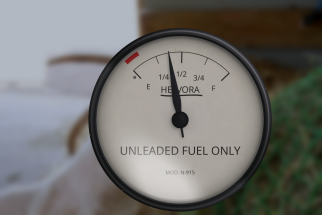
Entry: 0.375
